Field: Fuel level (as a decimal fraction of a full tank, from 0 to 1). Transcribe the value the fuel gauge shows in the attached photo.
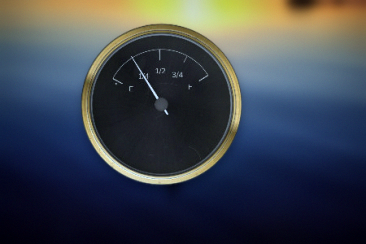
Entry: 0.25
